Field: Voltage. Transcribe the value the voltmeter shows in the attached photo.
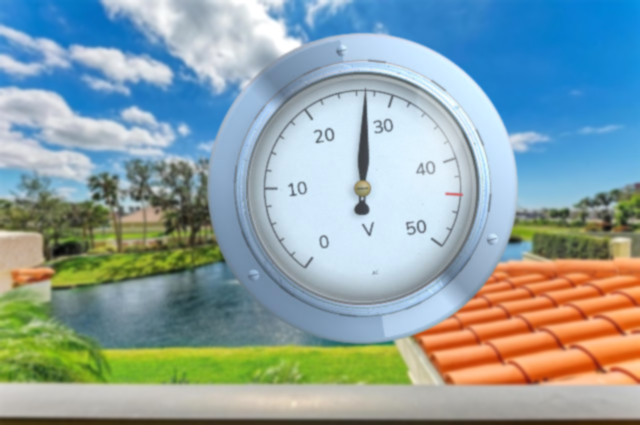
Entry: 27 V
